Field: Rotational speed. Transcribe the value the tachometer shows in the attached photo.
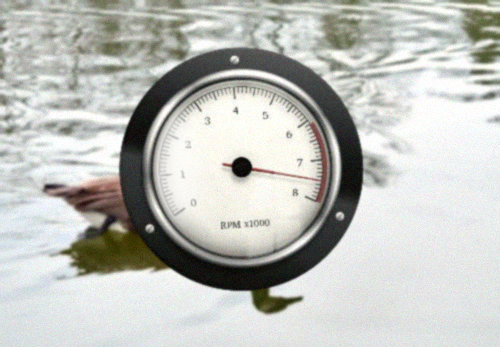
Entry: 7500 rpm
